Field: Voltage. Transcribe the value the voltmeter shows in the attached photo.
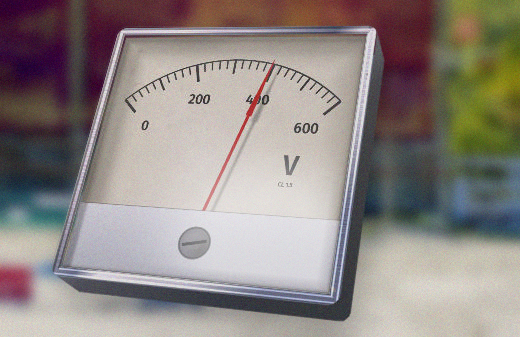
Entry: 400 V
